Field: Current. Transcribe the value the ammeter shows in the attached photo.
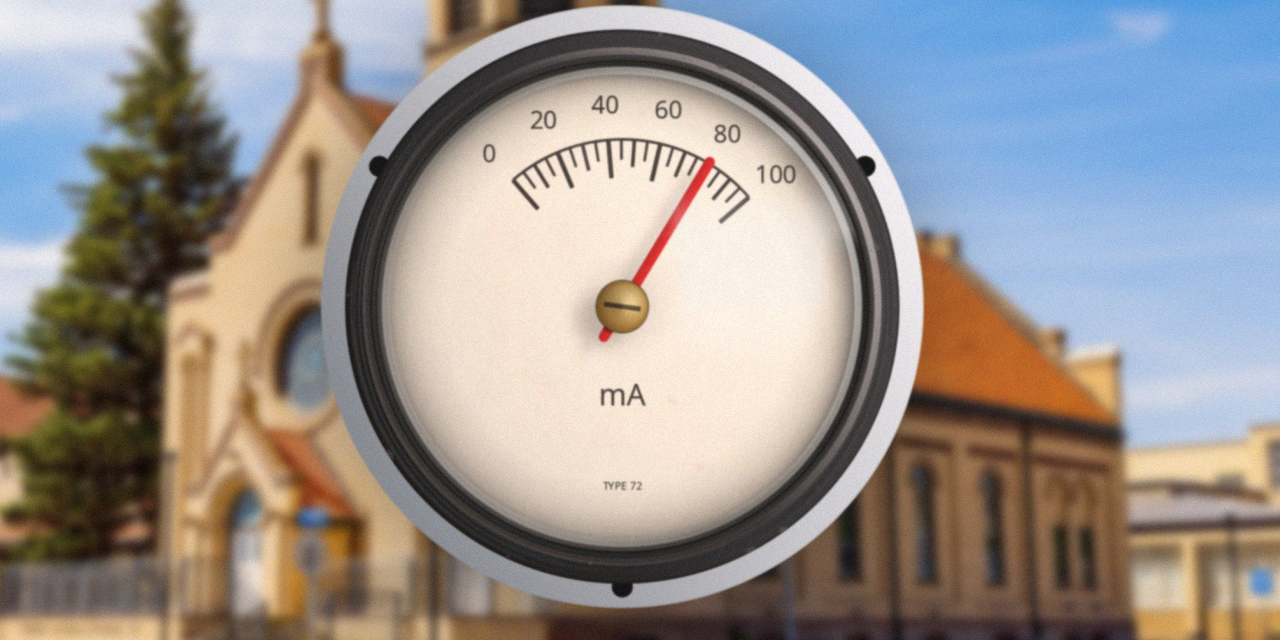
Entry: 80 mA
